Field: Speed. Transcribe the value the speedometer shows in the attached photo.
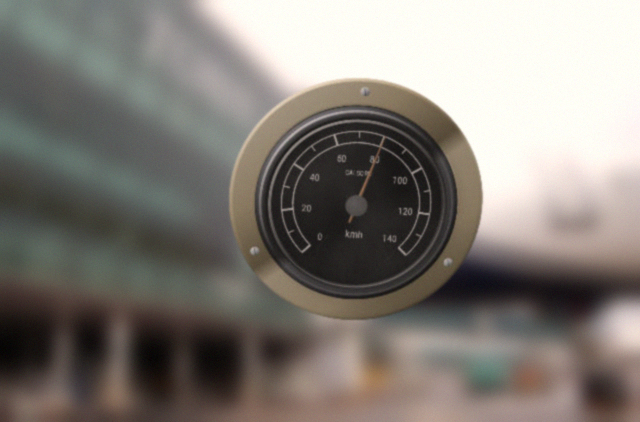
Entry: 80 km/h
